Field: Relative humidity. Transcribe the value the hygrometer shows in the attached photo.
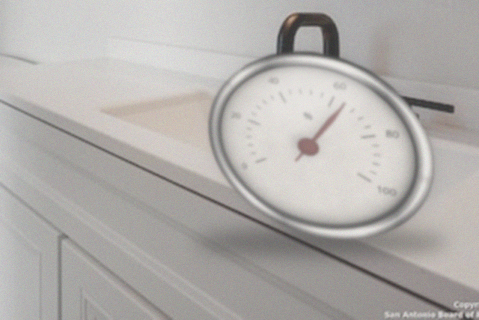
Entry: 64 %
